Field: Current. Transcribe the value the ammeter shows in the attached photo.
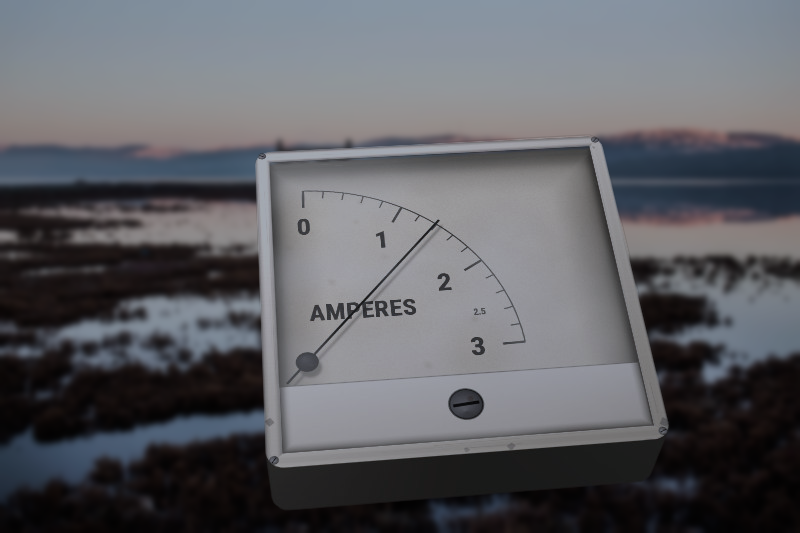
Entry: 1.4 A
